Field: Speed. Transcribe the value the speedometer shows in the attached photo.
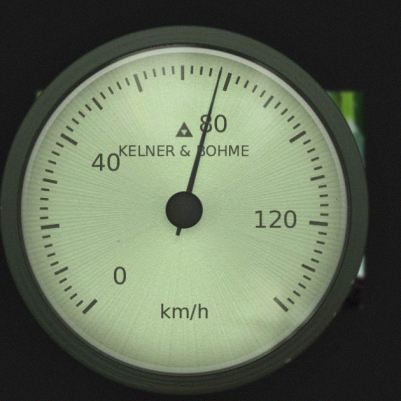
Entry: 78 km/h
